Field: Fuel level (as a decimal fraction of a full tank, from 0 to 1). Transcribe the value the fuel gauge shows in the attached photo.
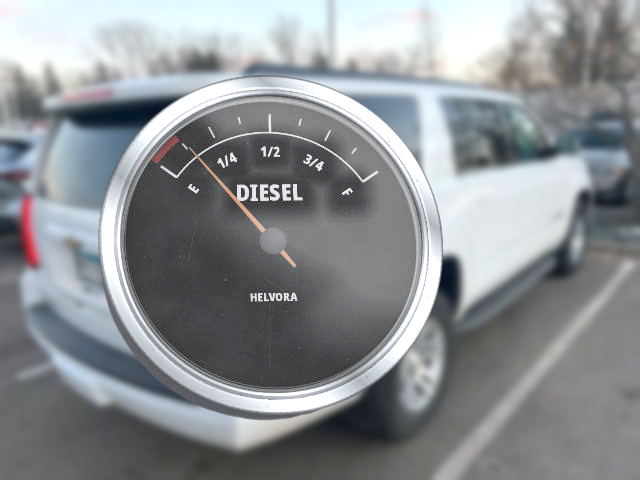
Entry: 0.125
